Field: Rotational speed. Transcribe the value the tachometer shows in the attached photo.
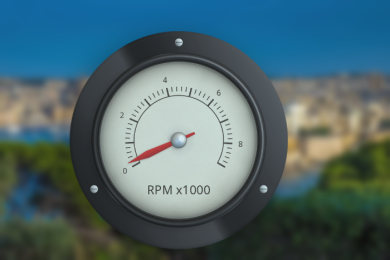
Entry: 200 rpm
